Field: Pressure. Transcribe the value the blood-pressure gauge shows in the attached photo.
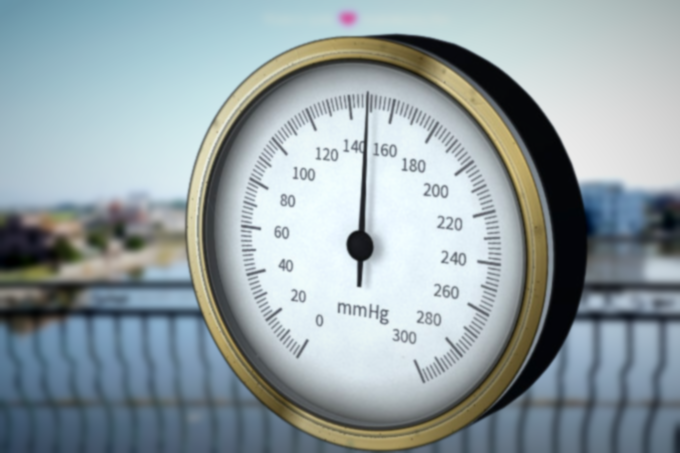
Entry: 150 mmHg
